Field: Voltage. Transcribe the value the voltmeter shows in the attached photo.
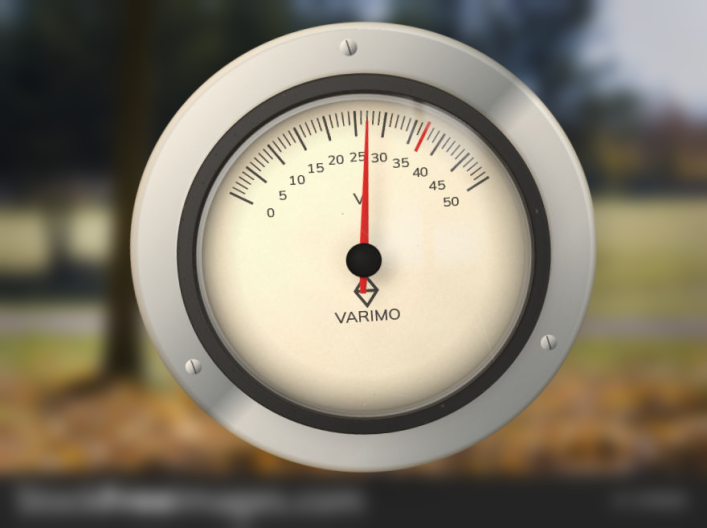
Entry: 27 V
